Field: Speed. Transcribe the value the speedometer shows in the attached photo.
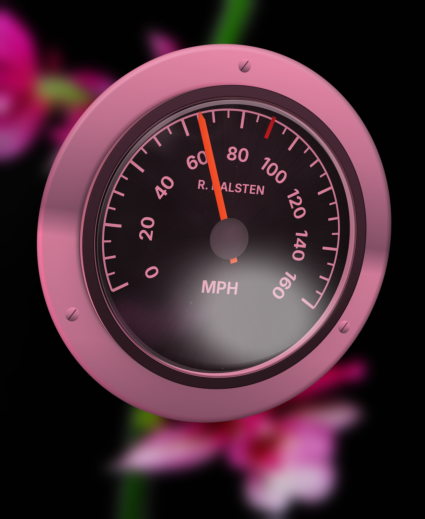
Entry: 65 mph
